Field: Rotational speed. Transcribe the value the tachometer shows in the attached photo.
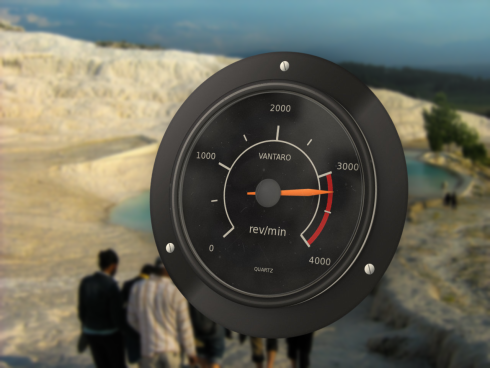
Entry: 3250 rpm
